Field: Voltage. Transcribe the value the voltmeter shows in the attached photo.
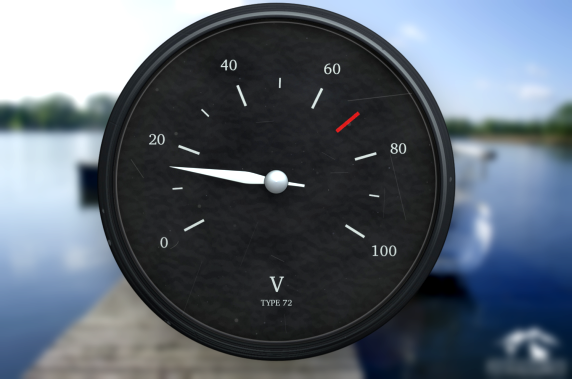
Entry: 15 V
